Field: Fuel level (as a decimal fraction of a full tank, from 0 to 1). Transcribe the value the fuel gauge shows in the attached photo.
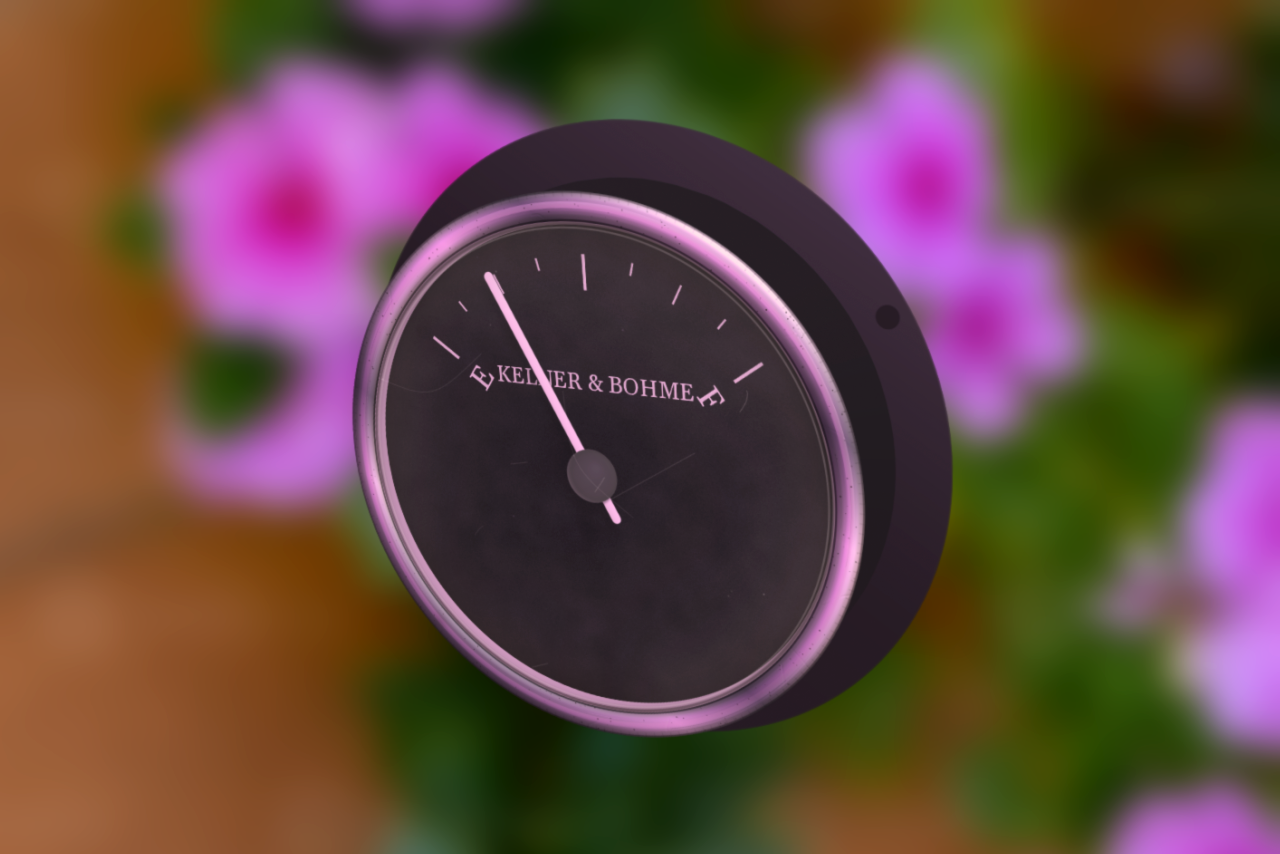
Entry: 0.25
